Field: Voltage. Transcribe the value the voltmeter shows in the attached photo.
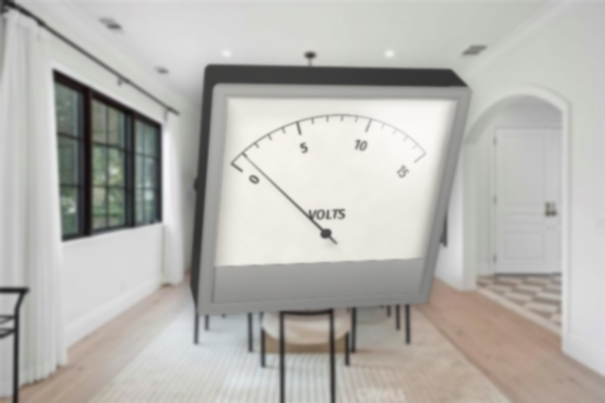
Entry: 1 V
